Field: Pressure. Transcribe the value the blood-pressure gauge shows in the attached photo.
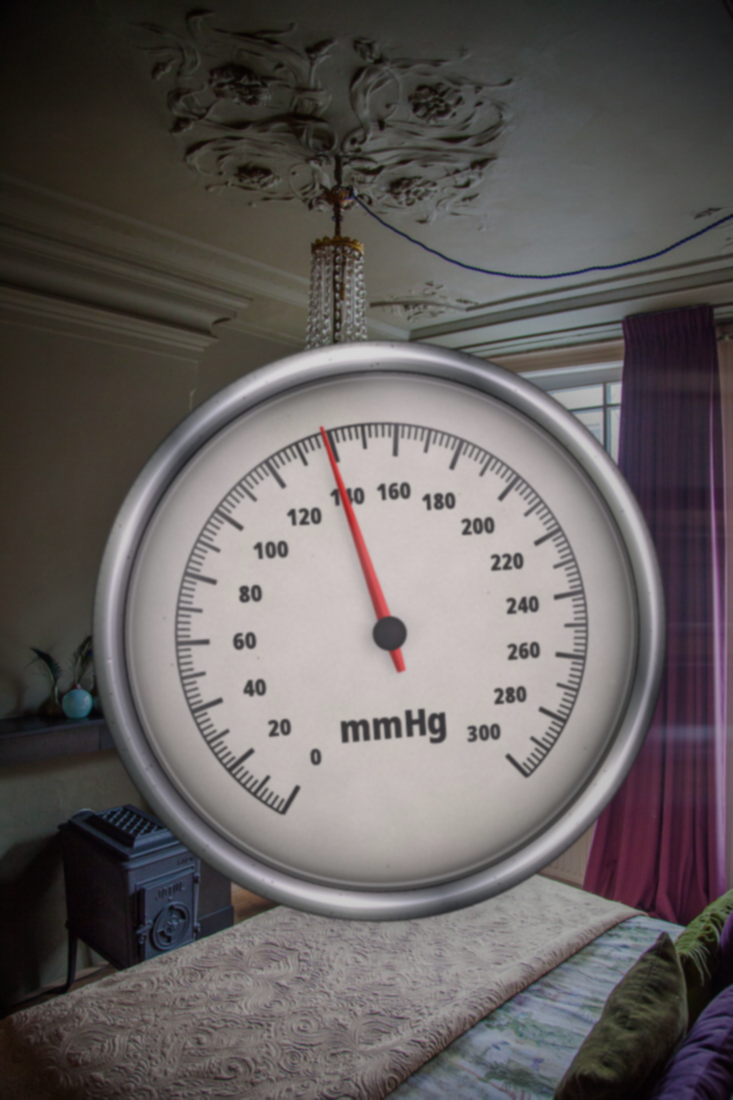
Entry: 138 mmHg
